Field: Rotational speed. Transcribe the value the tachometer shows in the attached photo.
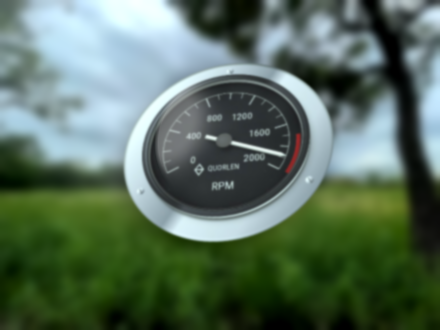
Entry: 1900 rpm
